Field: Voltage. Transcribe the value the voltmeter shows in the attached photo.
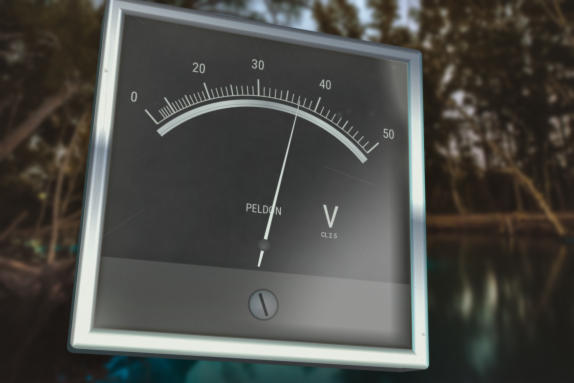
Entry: 37 V
